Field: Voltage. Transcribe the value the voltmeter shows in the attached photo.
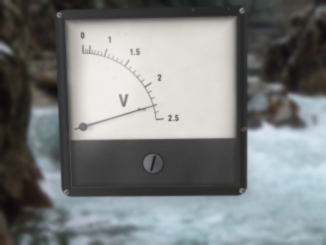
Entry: 2.3 V
